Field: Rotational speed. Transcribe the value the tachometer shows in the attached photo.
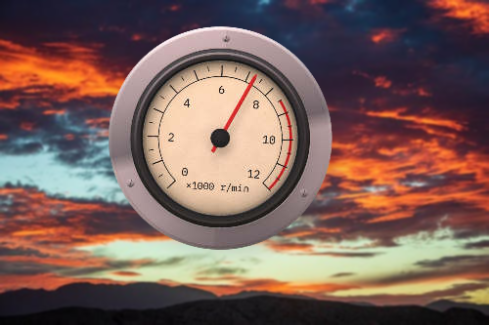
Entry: 7250 rpm
